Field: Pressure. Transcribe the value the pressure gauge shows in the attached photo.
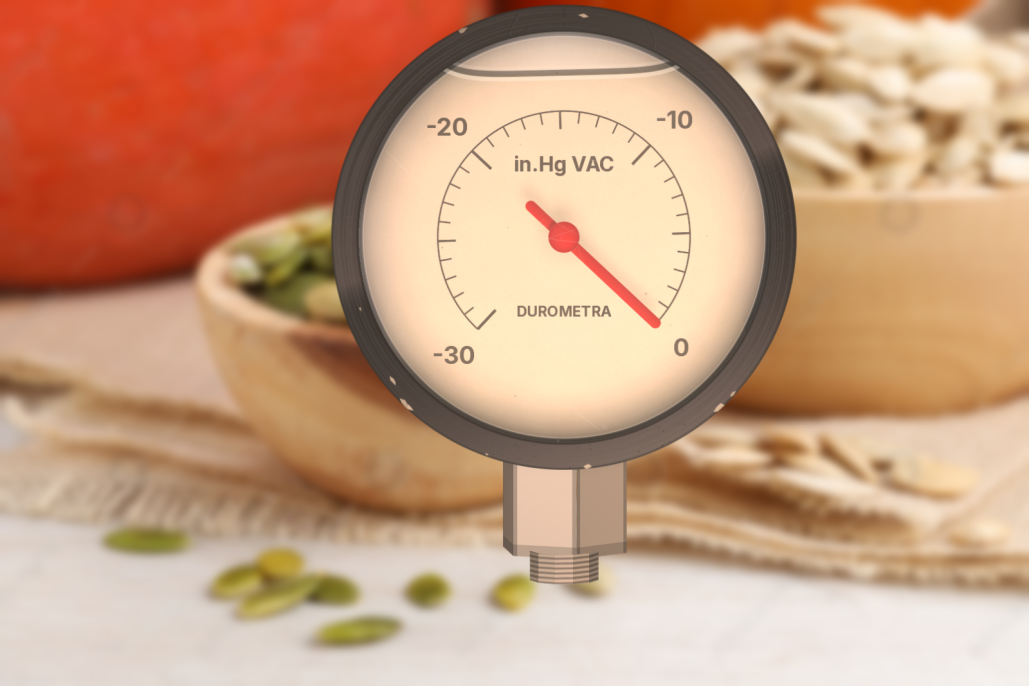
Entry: 0 inHg
